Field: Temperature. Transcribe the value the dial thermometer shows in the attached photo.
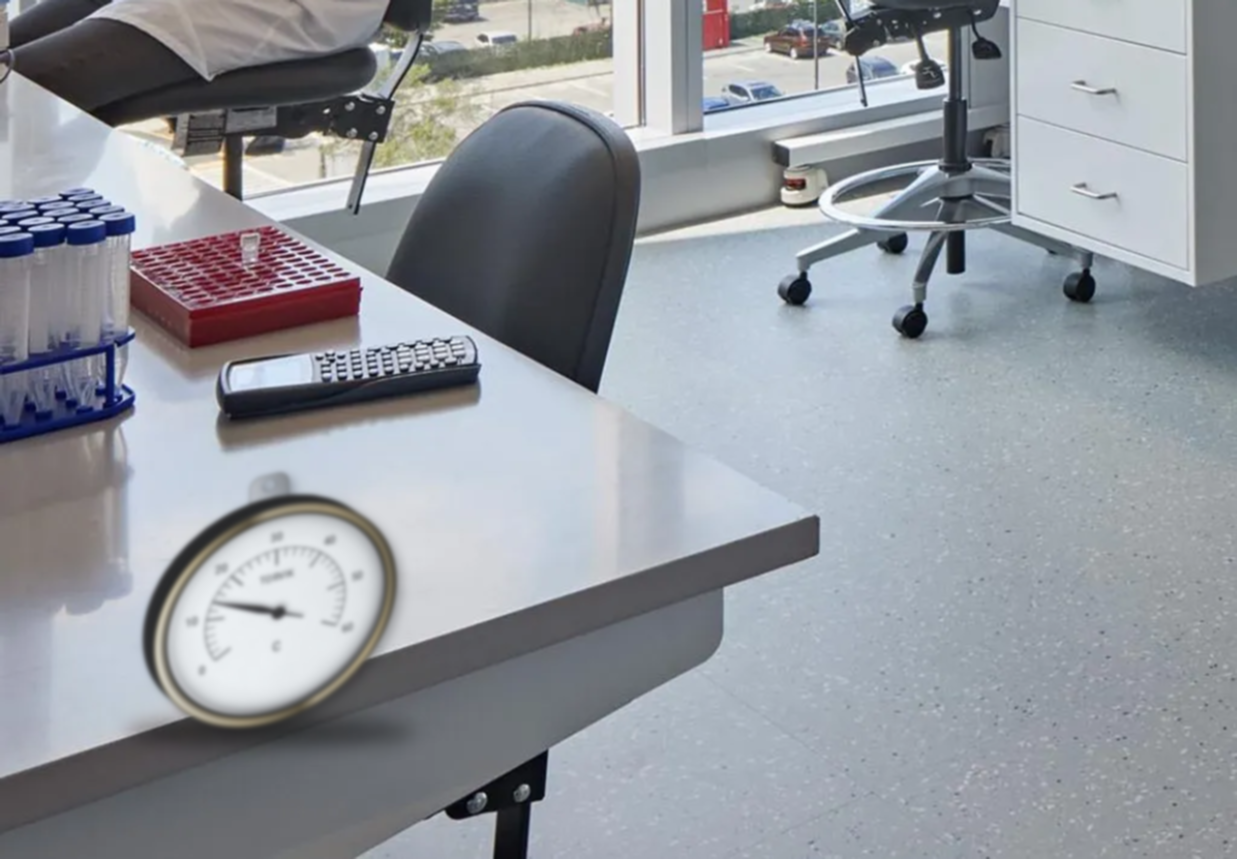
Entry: 14 °C
